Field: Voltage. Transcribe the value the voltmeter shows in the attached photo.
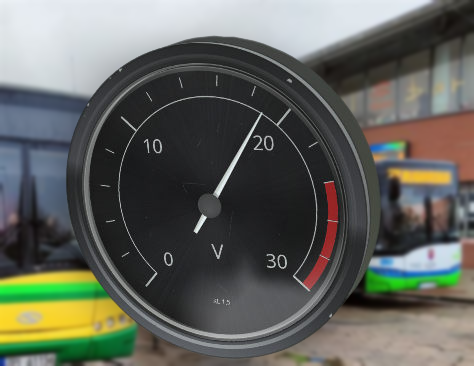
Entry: 19 V
